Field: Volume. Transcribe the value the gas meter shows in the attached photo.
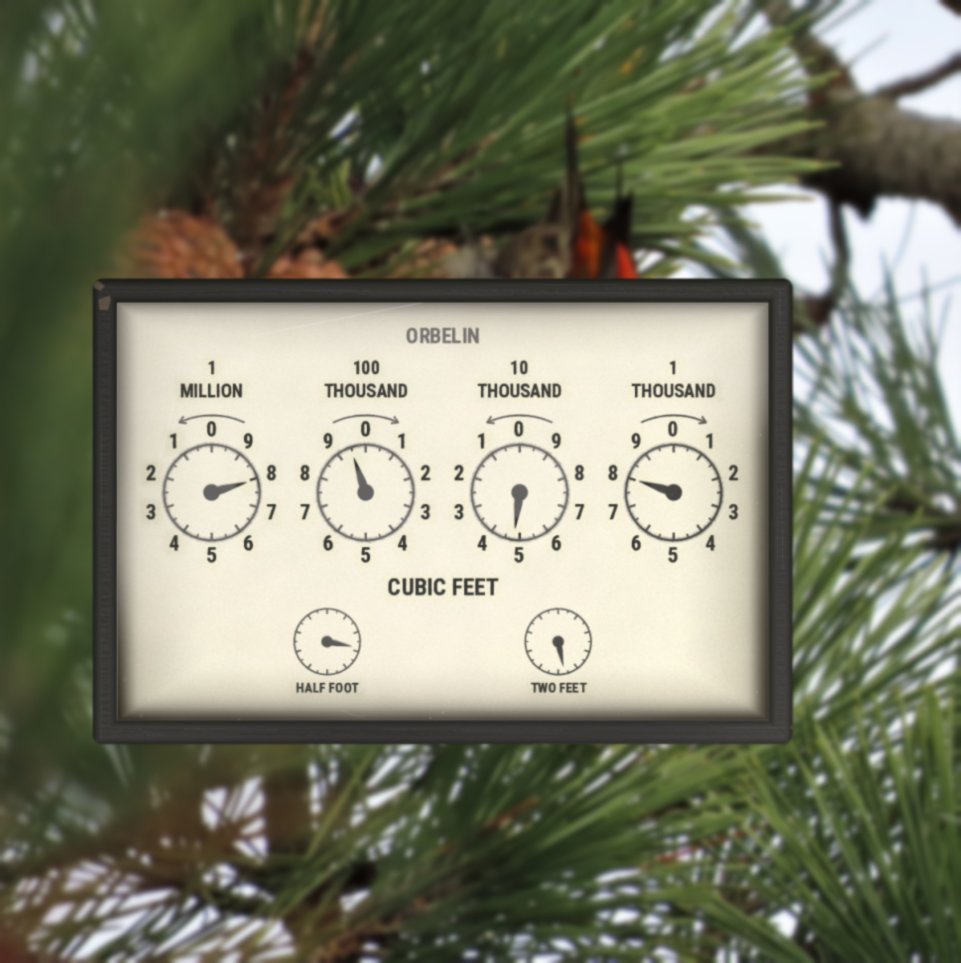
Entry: 794800 ft³
